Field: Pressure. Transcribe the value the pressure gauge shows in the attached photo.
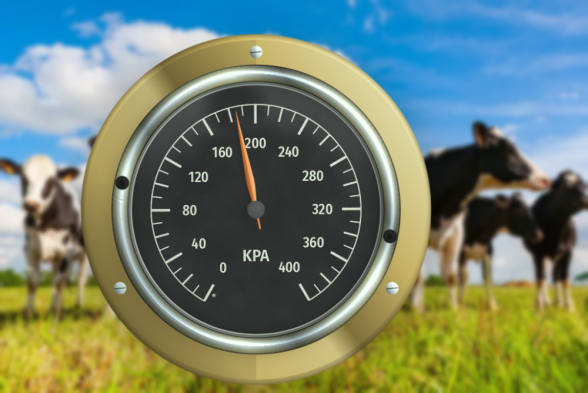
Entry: 185 kPa
